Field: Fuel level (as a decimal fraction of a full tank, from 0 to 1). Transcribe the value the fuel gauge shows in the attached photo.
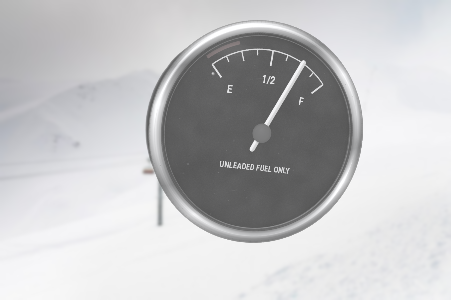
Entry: 0.75
